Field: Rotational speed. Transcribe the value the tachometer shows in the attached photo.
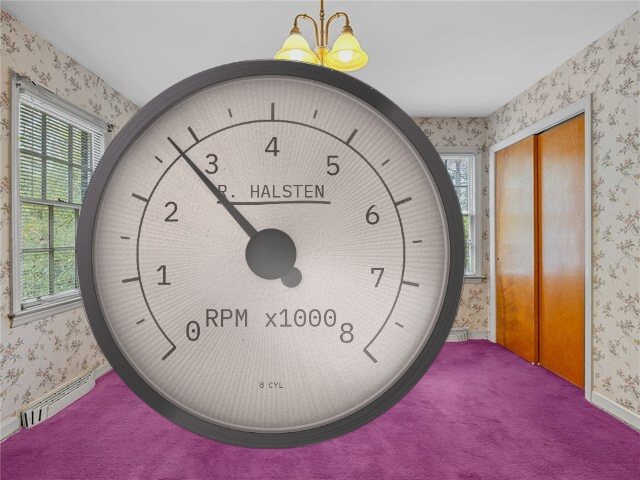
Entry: 2750 rpm
